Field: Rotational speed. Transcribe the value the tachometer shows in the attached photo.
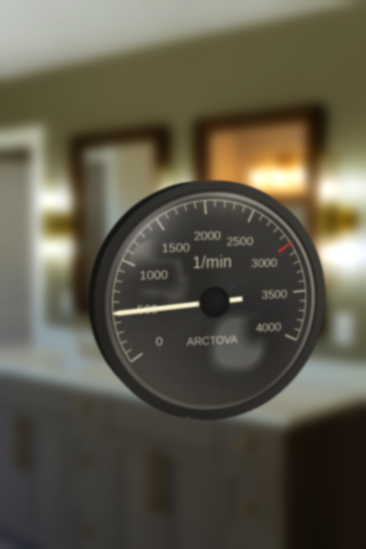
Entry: 500 rpm
